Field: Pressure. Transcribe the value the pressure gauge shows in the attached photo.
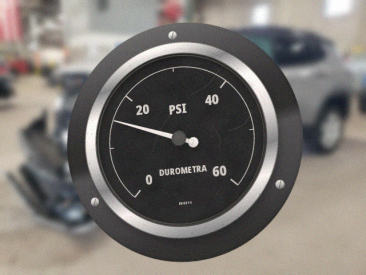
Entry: 15 psi
